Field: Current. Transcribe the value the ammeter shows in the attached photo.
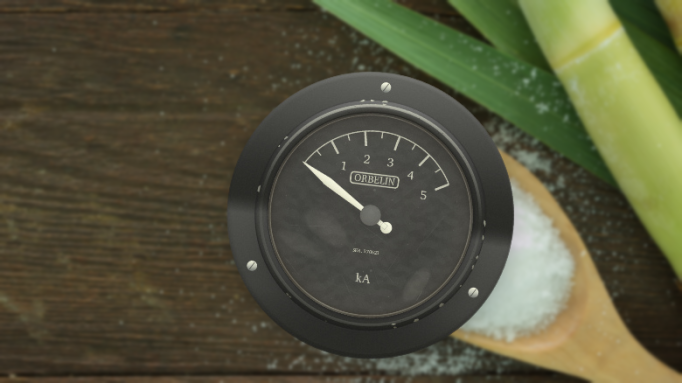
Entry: 0 kA
